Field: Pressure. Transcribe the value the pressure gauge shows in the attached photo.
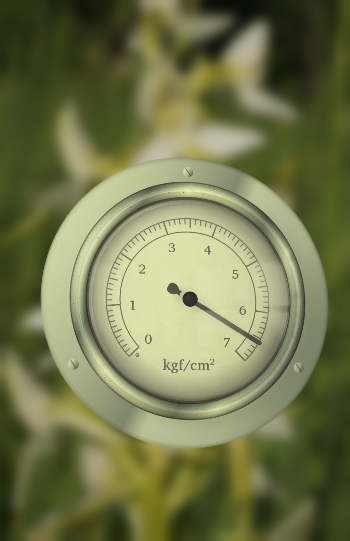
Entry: 6.6 kg/cm²
